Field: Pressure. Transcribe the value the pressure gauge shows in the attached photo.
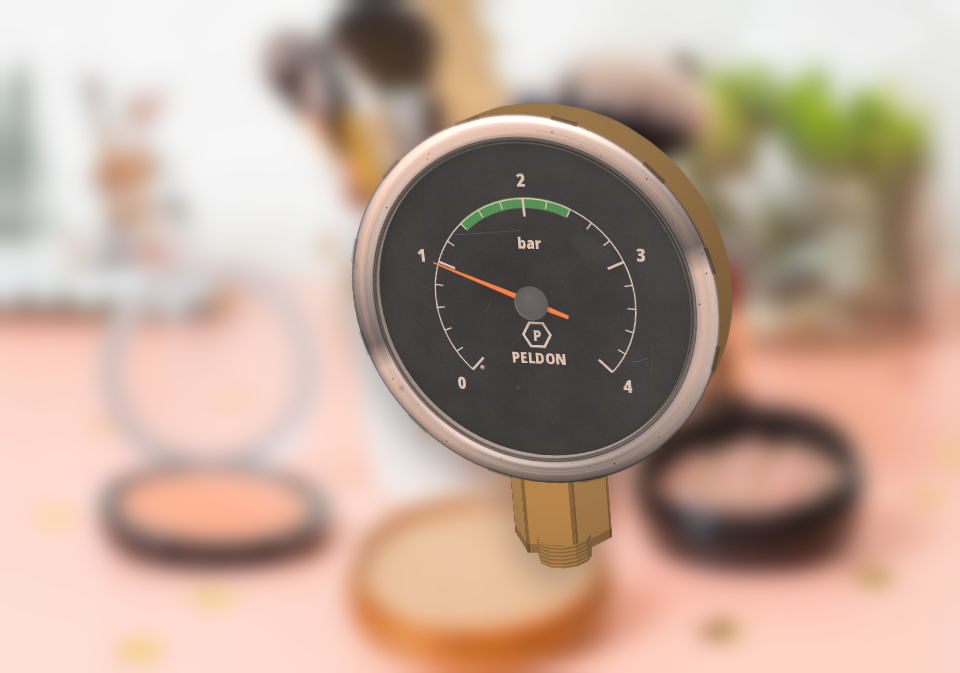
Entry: 1 bar
